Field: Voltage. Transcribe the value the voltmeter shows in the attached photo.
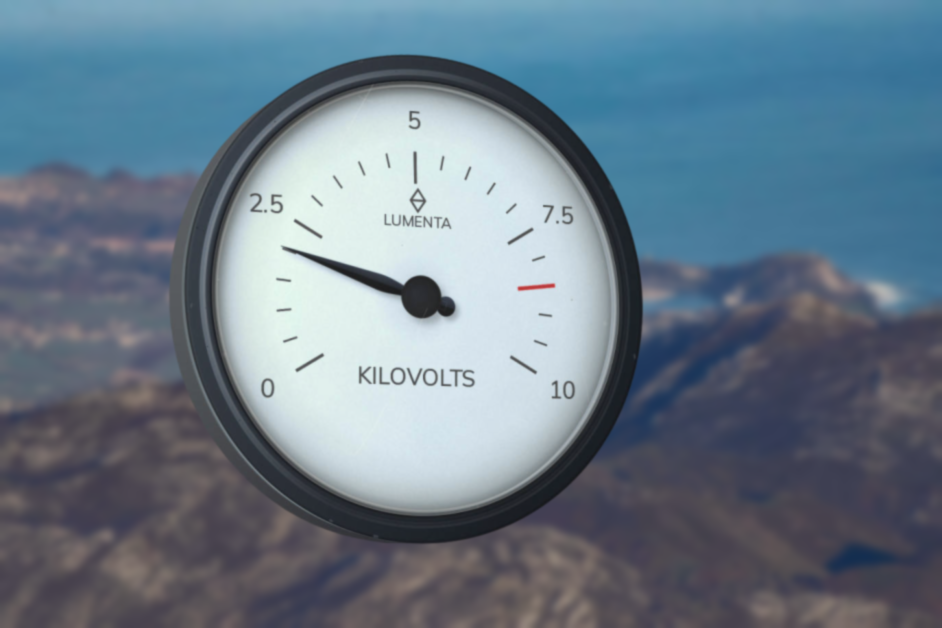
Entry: 2 kV
